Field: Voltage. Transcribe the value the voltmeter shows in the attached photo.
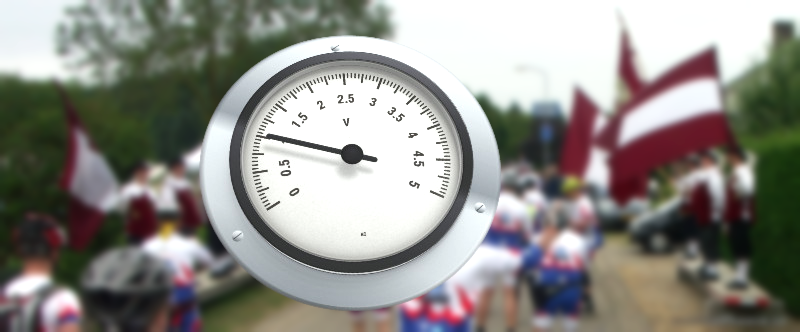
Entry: 1 V
